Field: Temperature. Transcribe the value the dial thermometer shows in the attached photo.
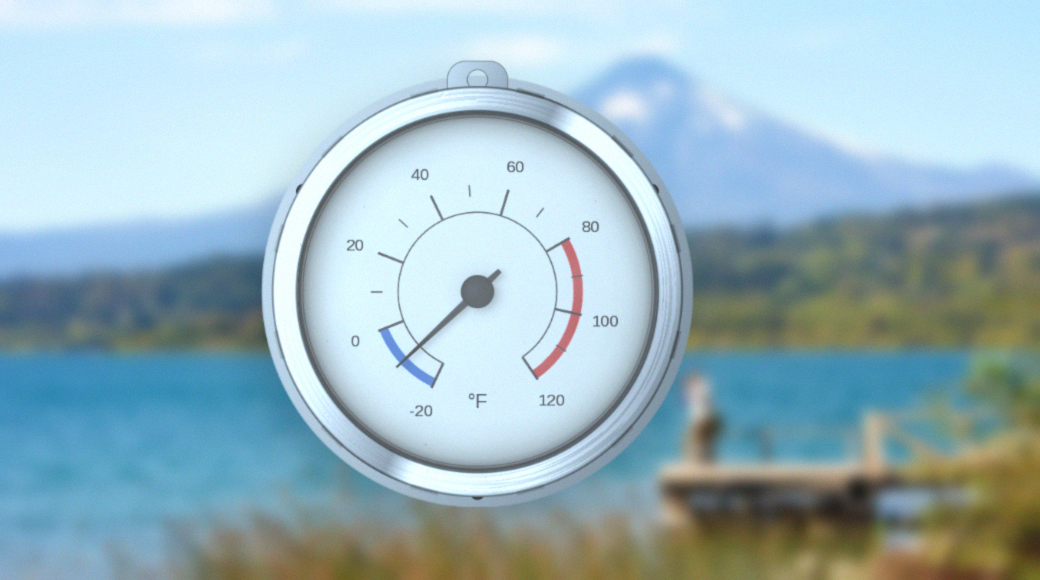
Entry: -10 °F
